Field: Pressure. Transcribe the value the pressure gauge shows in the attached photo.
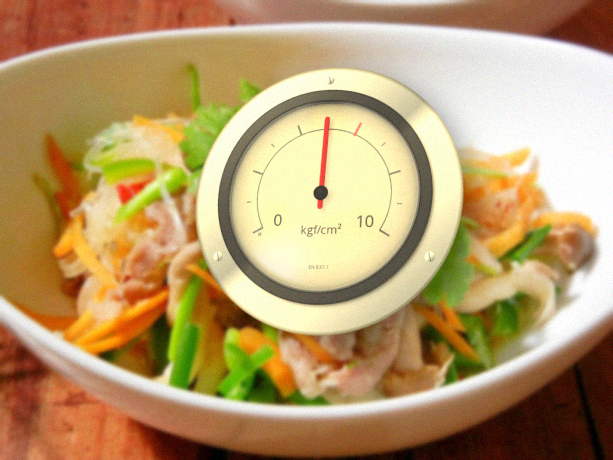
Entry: 5 kg/cm²
